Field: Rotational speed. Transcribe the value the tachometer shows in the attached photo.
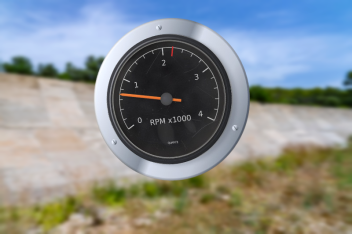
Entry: 700 rpm
